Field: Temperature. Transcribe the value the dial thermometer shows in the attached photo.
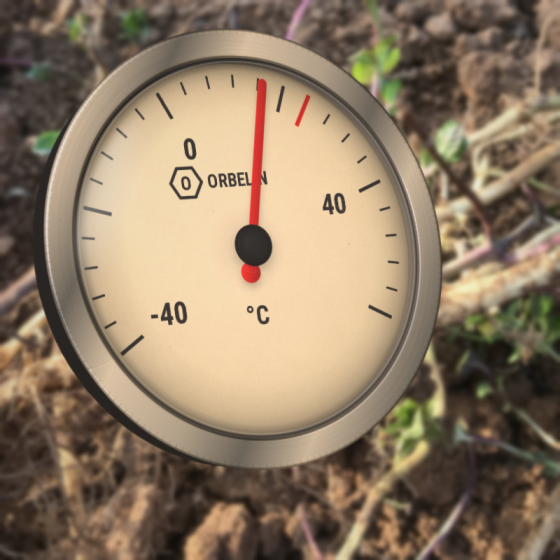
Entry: 16 °C
